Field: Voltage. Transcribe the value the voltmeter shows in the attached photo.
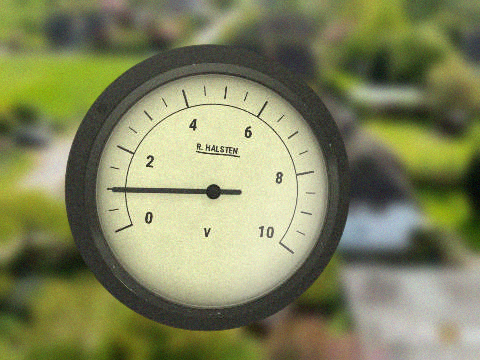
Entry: 1 V
